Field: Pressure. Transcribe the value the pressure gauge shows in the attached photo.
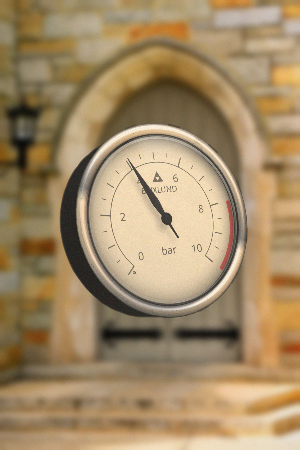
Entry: 4 bar
